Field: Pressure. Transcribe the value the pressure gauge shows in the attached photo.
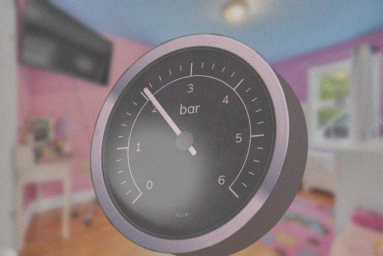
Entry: 2.1 bar
